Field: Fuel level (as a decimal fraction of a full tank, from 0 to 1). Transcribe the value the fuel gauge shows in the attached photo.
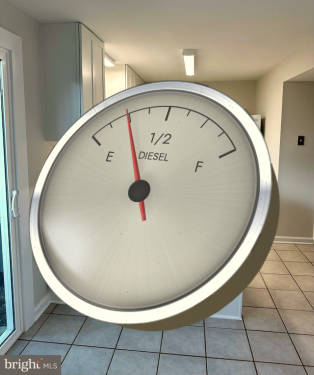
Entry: 0.25
